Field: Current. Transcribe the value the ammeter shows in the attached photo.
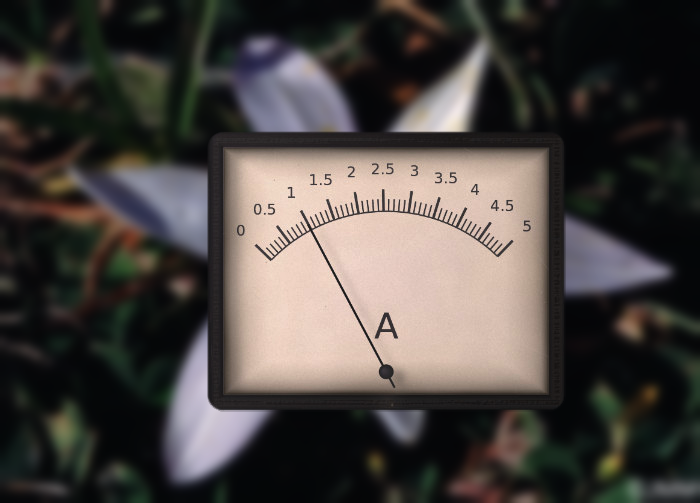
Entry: 1 A
